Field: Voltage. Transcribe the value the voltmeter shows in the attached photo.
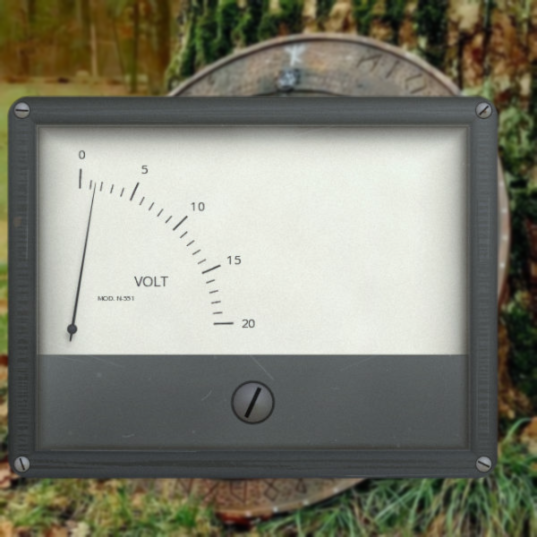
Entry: 1.5 V
